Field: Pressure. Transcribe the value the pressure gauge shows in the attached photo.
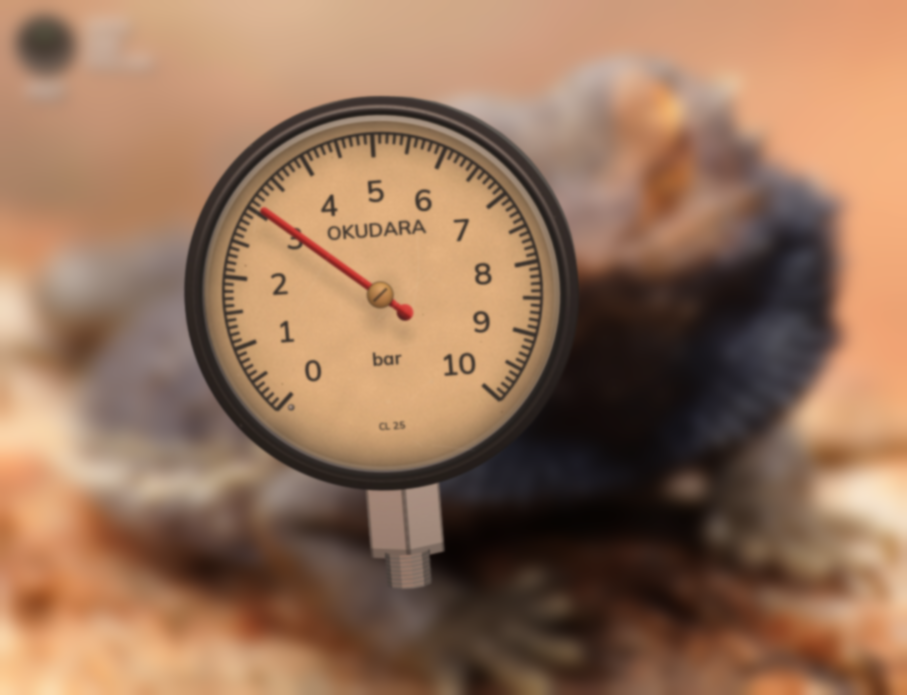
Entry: 3.1 bar
